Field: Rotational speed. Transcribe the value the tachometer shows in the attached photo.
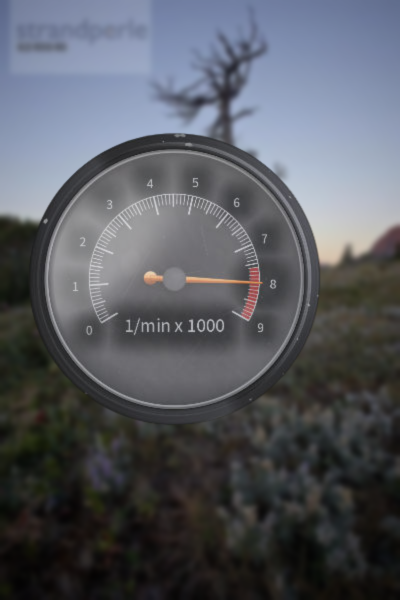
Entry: 8000 rpm
